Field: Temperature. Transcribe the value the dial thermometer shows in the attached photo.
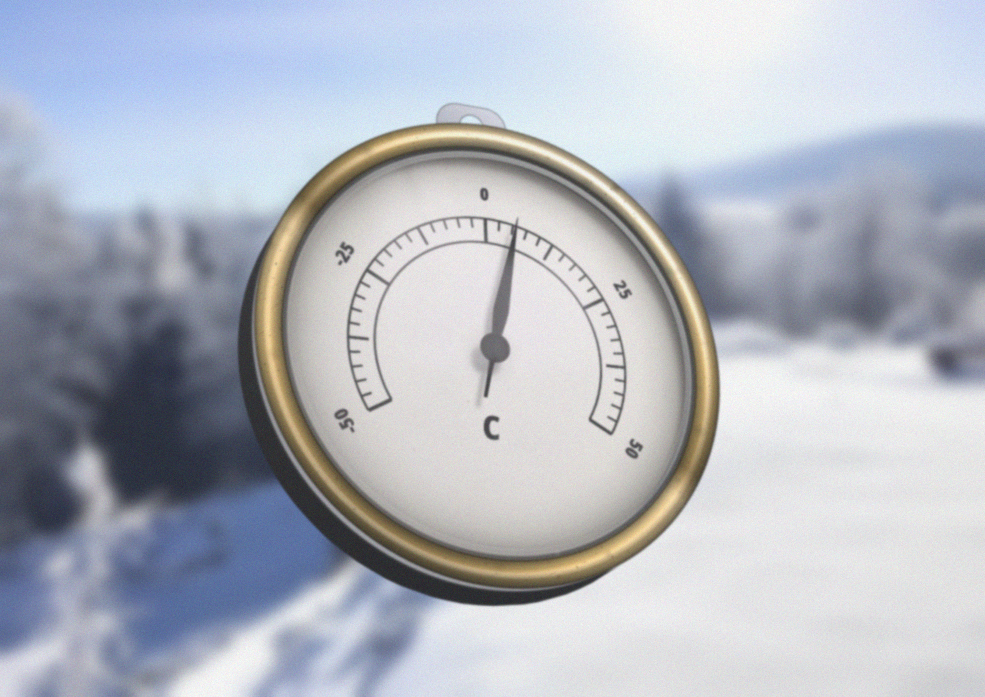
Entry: 5 °C
